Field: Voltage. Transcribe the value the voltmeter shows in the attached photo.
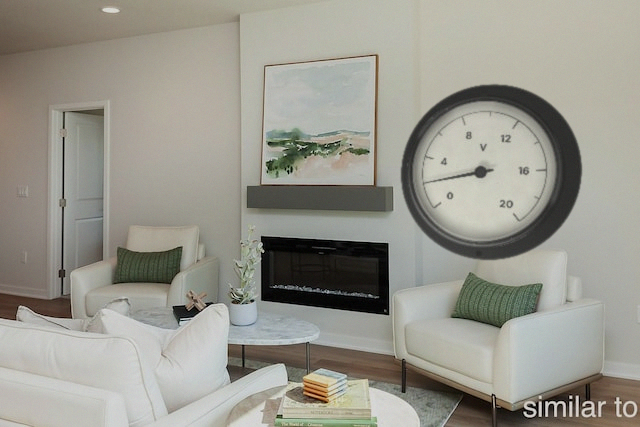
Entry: 2 V
